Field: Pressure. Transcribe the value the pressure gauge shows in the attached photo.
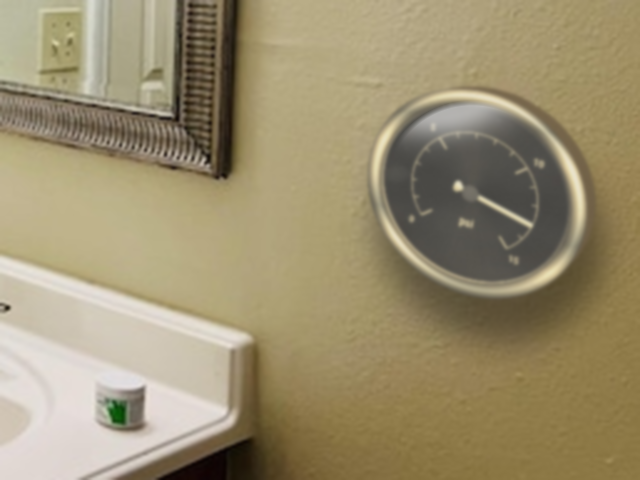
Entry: 13 psi
